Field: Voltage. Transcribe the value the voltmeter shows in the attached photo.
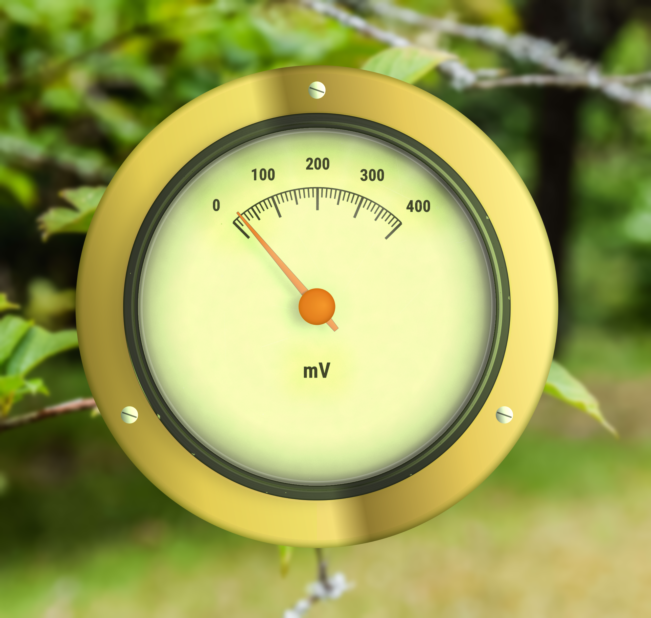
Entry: 20 mV
